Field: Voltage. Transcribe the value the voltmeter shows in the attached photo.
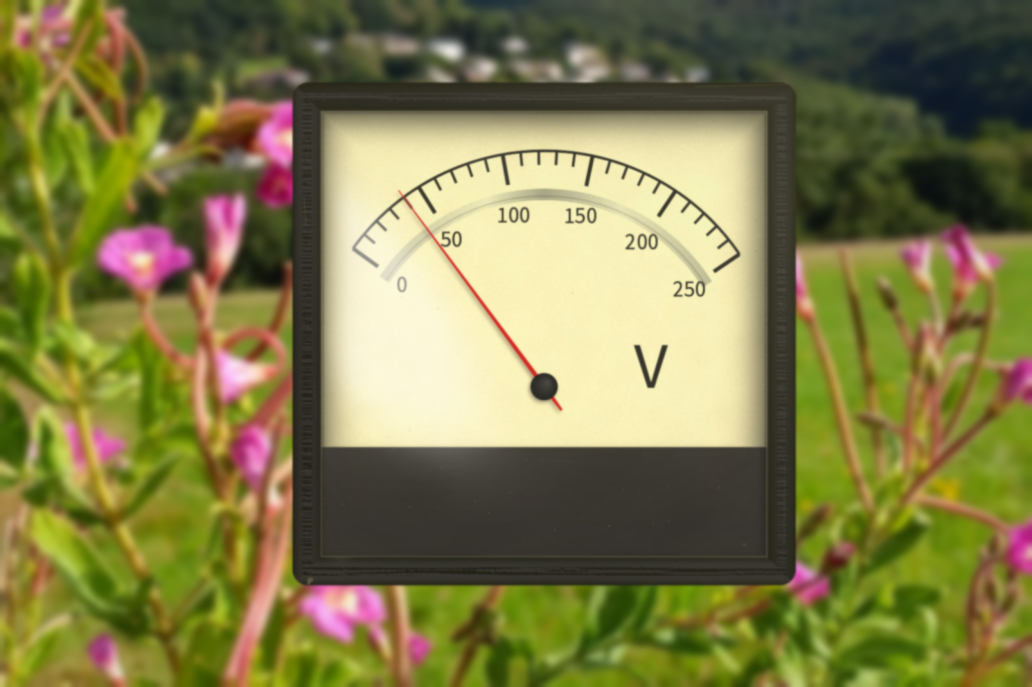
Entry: 40 V
